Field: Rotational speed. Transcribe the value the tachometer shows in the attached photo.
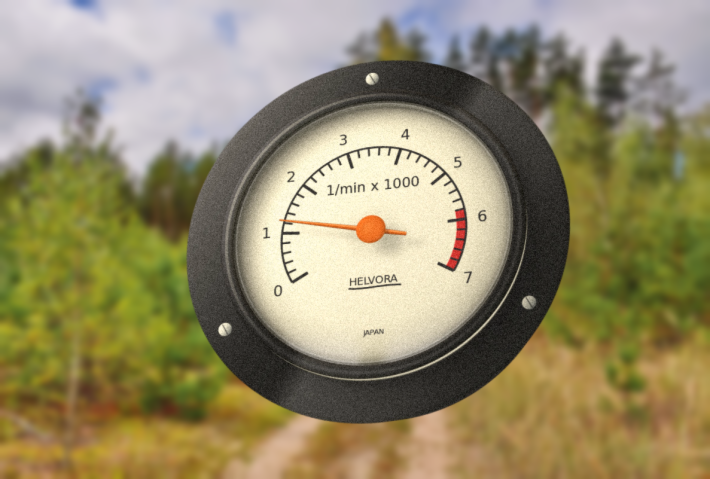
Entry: 1200 rpm
